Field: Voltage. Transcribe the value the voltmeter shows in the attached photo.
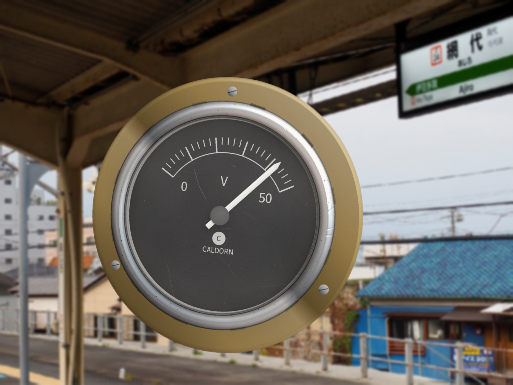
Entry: 42 V
